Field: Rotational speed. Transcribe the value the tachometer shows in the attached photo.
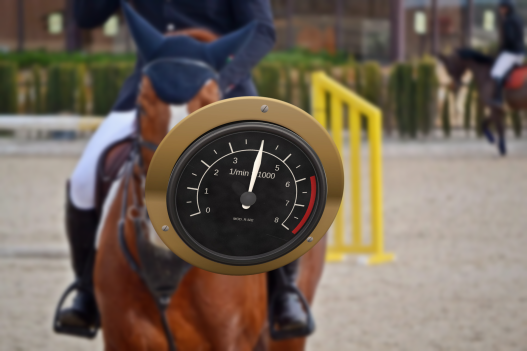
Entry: 4000 rpm
